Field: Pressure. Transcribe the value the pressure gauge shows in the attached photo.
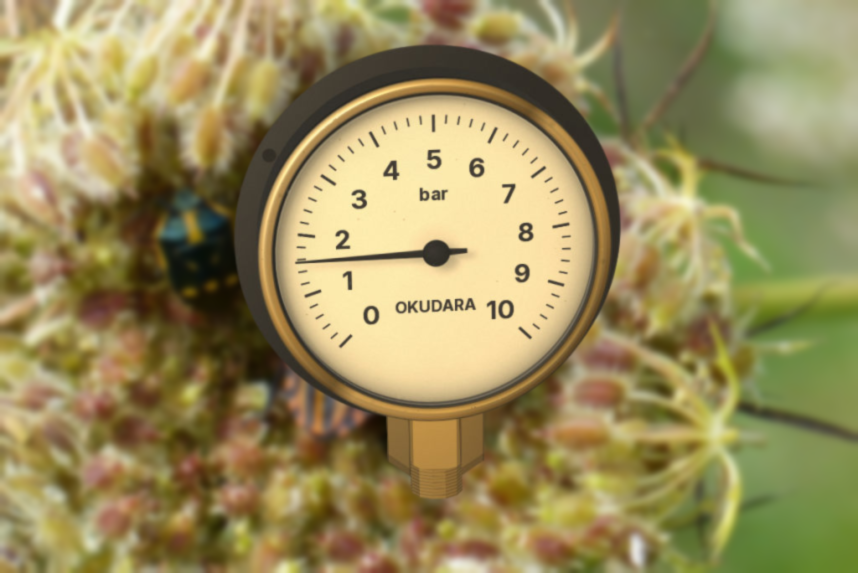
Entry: 1.6 bar
